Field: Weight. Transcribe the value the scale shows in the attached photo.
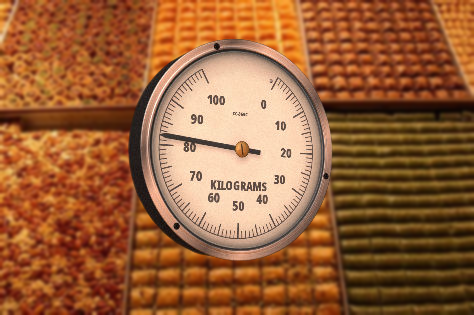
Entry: 82 kg
